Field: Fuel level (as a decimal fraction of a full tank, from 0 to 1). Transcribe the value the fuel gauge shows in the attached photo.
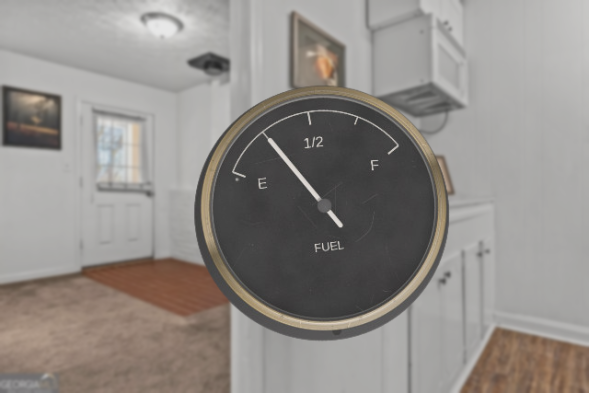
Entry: 0.25
